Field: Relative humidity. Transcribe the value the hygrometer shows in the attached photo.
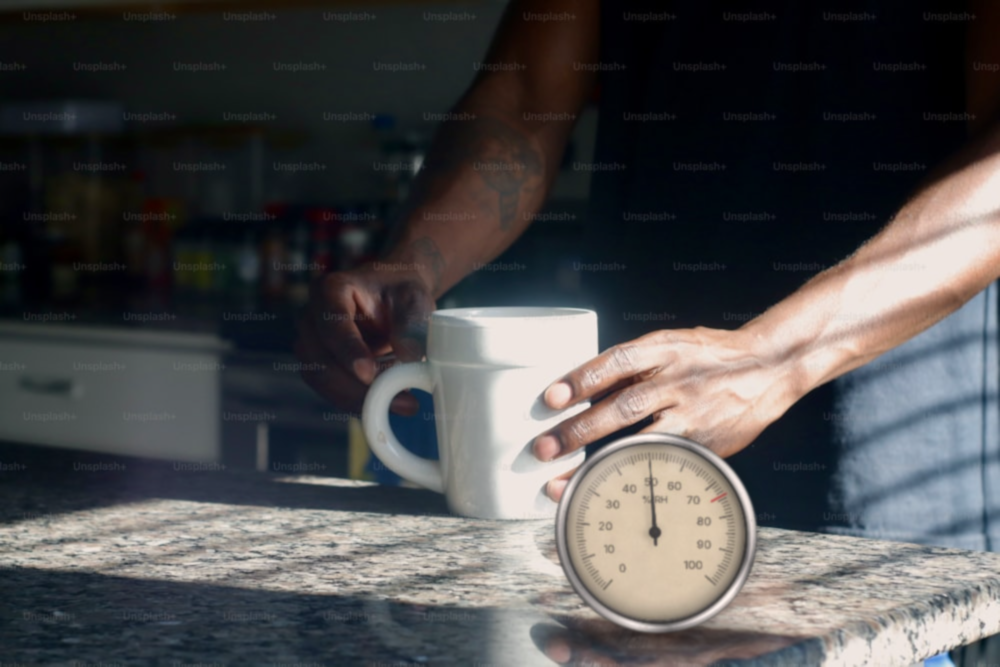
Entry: 50 %
